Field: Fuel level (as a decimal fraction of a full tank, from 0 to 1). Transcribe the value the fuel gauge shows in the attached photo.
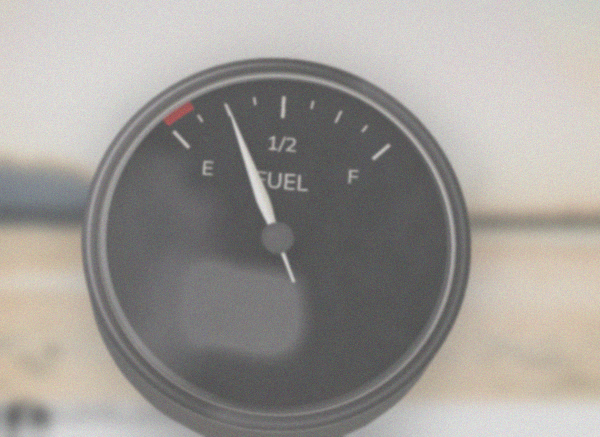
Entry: 0.25
